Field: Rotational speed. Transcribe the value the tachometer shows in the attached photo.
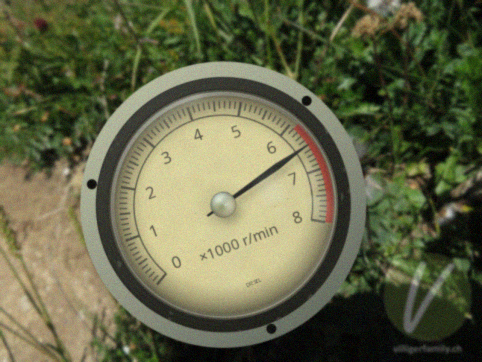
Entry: 6500 rpm
